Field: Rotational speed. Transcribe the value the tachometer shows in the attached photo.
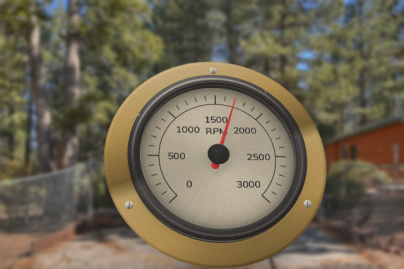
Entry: 1700 rpm
